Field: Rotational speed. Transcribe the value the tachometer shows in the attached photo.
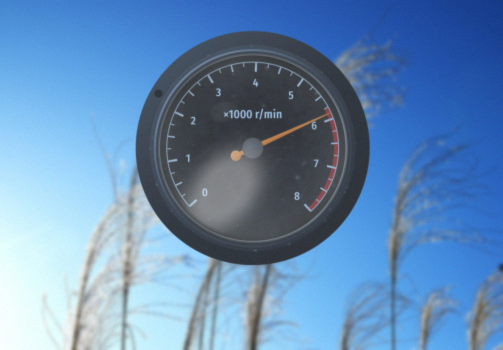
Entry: 5875 rpm
